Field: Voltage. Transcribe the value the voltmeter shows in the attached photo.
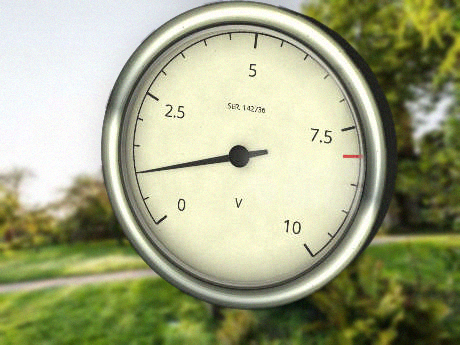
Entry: 1 V
